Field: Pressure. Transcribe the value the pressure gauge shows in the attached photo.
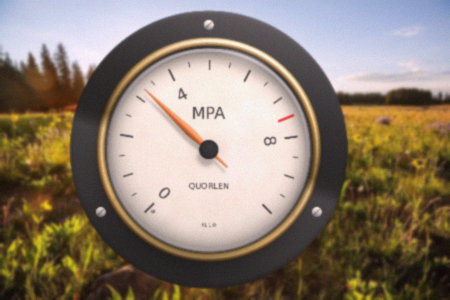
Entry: 3.25 MPa
